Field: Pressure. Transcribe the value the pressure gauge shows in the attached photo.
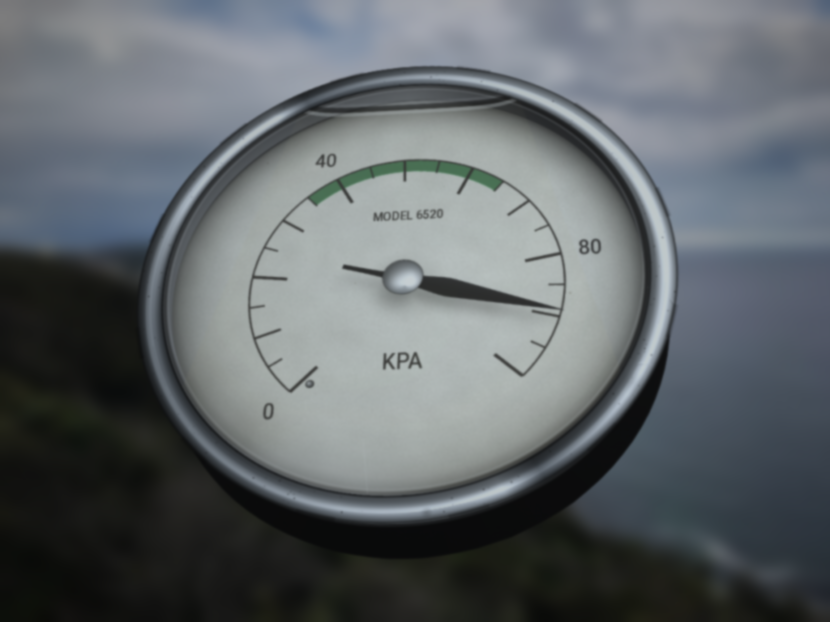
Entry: 90 kPa
